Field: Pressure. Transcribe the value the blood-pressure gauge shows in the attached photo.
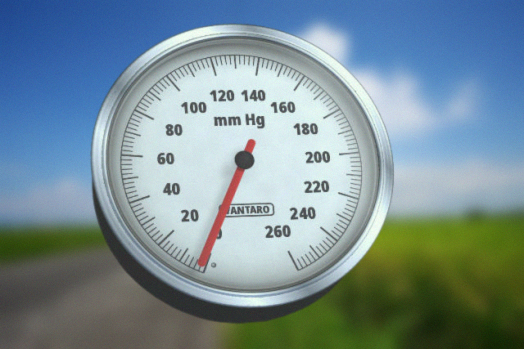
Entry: 2 mmHg
